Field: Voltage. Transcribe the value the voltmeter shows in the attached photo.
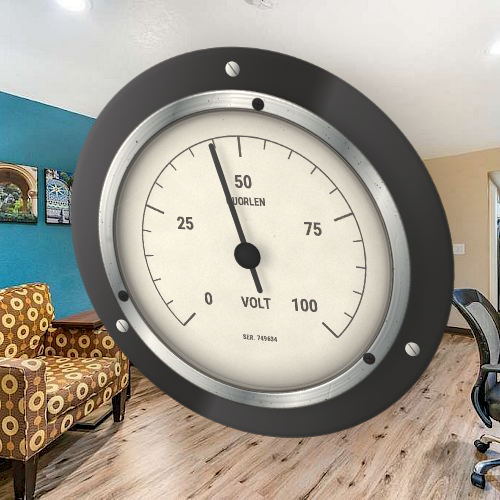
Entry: 45 V
